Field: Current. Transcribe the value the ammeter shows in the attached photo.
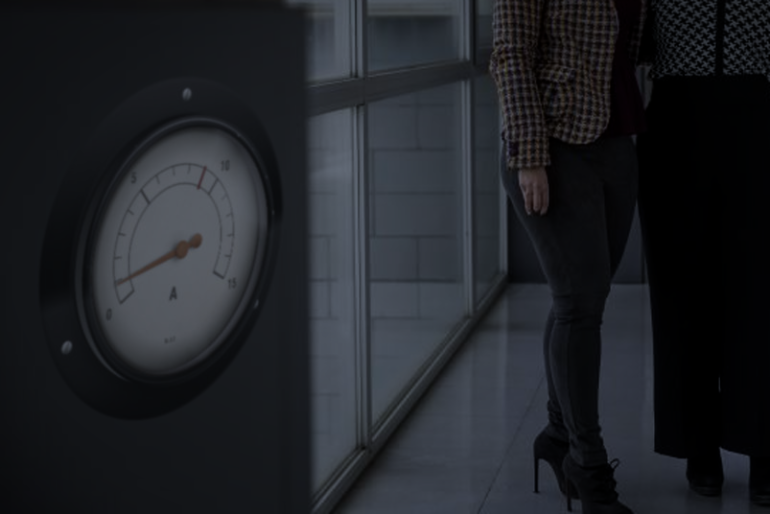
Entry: 1 A
